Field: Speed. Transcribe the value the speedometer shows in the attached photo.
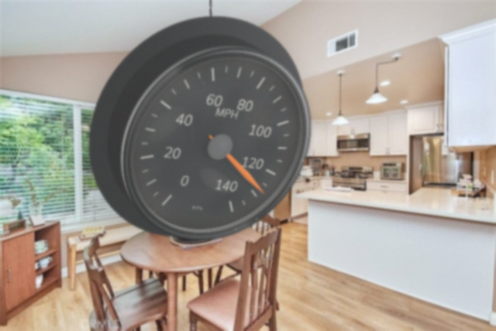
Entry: 127.5 mph
